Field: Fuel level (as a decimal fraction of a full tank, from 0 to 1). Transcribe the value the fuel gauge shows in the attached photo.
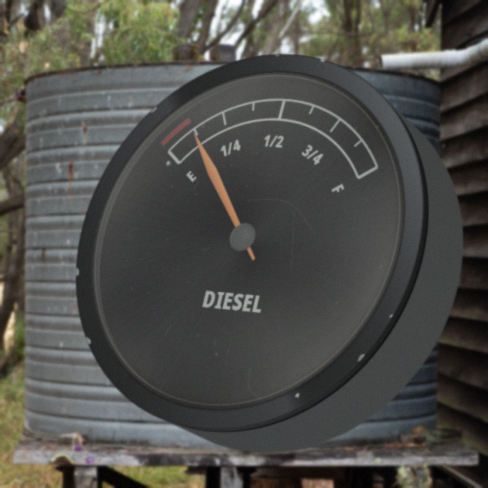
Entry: 0.125
